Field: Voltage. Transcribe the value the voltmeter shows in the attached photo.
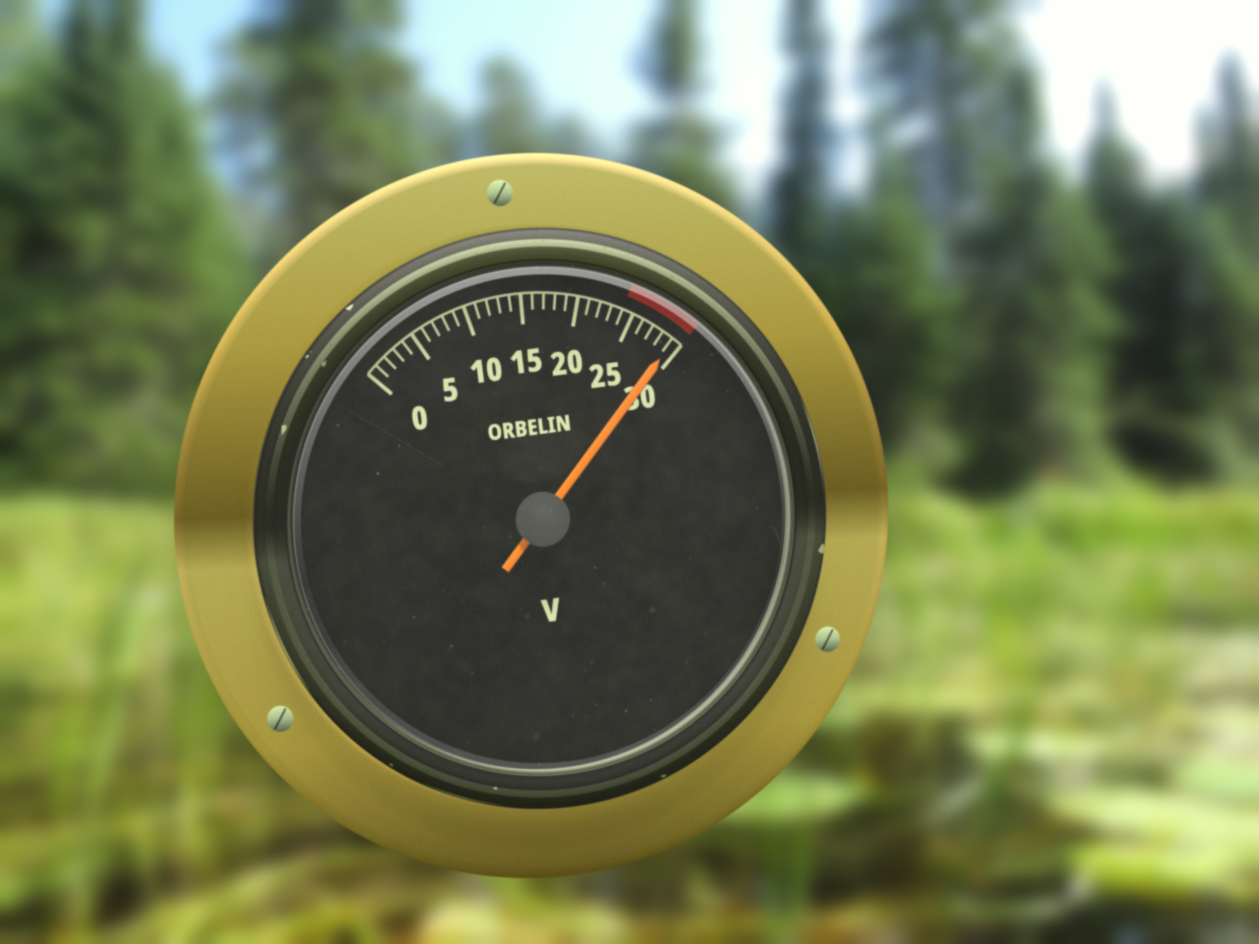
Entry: 29 V
